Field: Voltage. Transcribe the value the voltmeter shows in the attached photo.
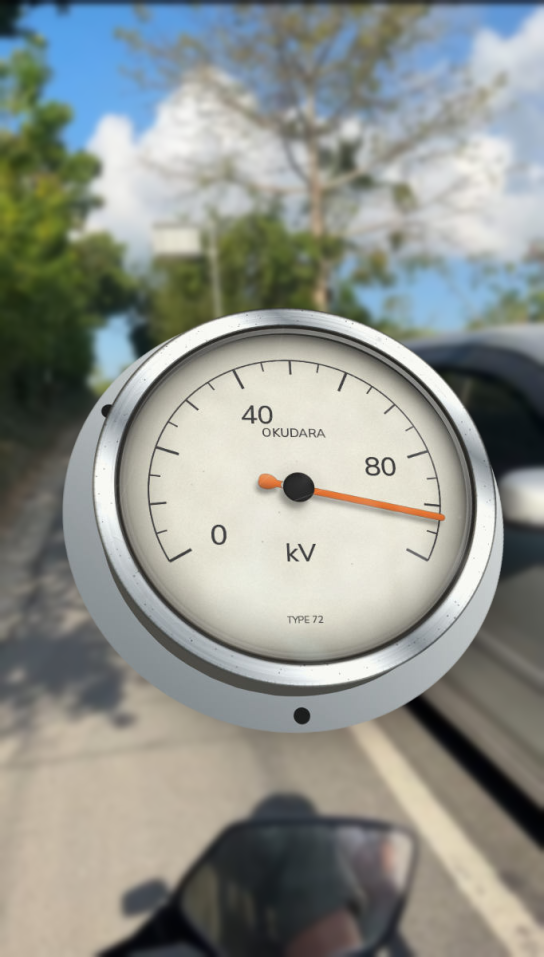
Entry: 92.5 kV
